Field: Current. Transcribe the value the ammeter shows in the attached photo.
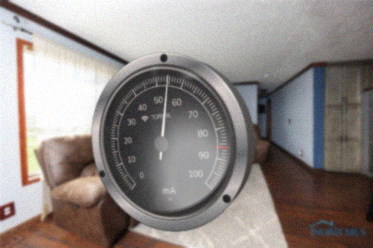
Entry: 55 mA
